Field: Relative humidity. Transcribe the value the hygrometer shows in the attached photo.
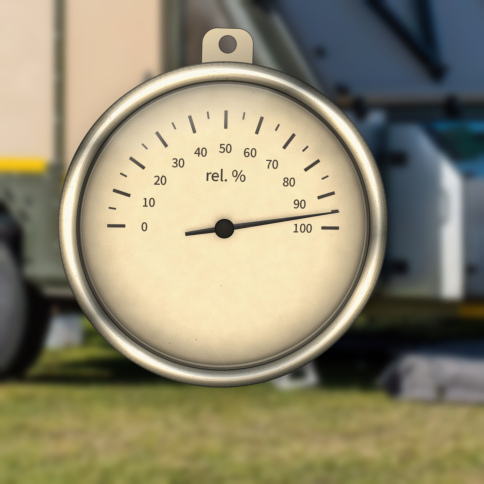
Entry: 95 %
